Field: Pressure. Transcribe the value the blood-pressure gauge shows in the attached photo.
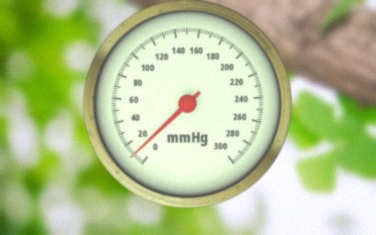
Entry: 10 mmHg
